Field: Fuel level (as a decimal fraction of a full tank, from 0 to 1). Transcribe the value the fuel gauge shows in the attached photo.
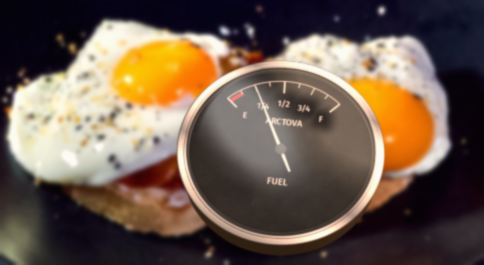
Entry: 0.25
